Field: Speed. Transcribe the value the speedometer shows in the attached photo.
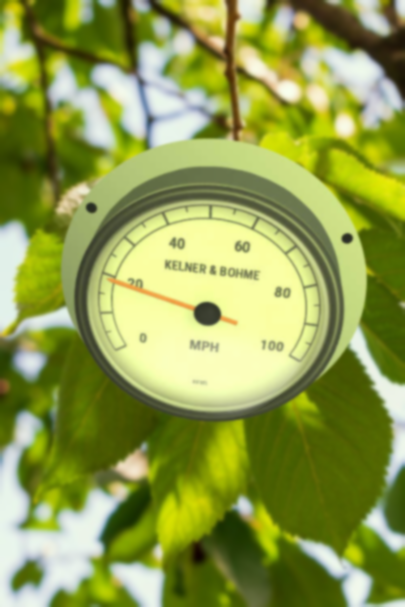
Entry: 20 mph
